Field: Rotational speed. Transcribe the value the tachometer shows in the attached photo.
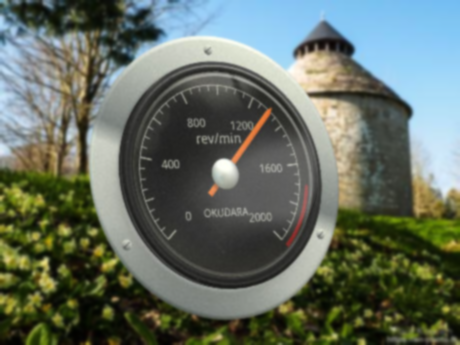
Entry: 1300 rpm
